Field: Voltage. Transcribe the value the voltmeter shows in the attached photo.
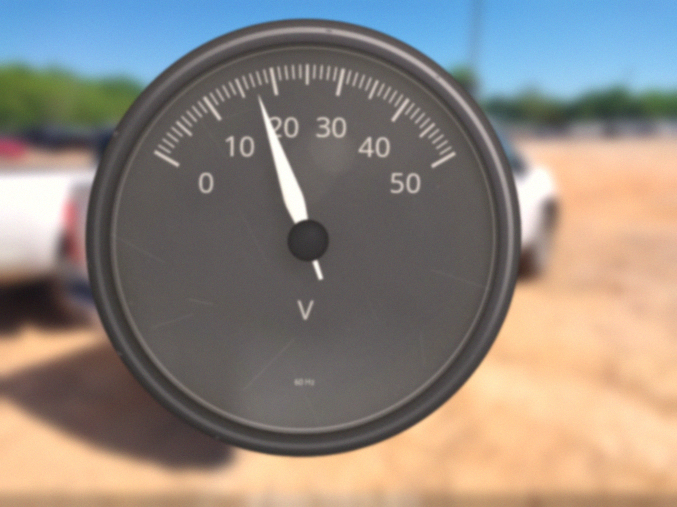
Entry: 17 V
